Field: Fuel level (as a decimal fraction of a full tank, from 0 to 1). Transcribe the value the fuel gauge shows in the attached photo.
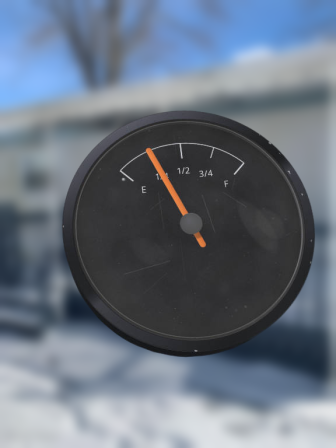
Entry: 0.25
